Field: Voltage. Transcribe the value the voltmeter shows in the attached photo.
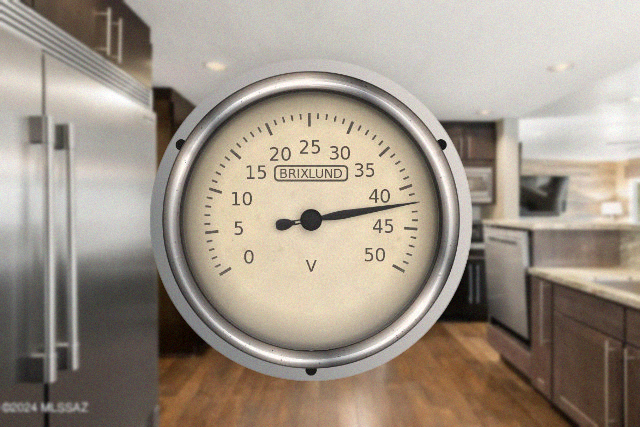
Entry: 42 V
